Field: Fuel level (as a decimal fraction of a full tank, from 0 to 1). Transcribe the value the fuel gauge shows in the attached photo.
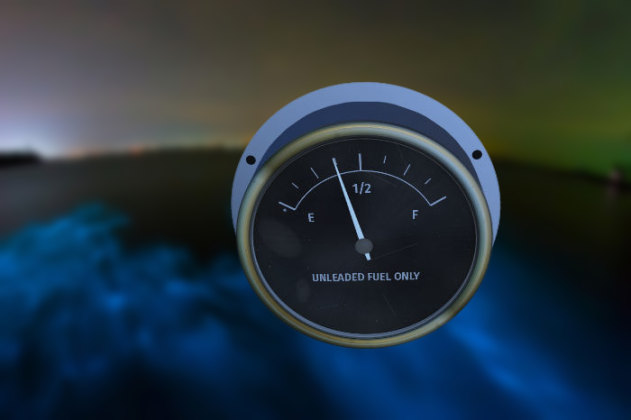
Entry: 0.375
